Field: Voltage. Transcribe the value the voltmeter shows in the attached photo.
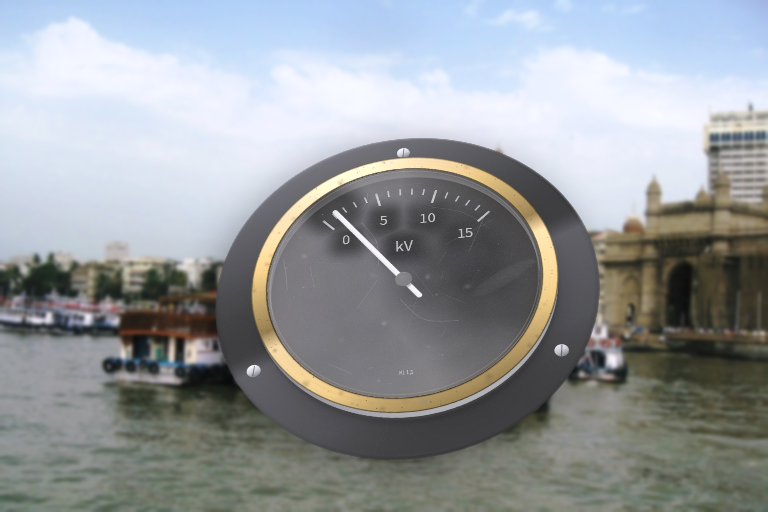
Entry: 1 kV
